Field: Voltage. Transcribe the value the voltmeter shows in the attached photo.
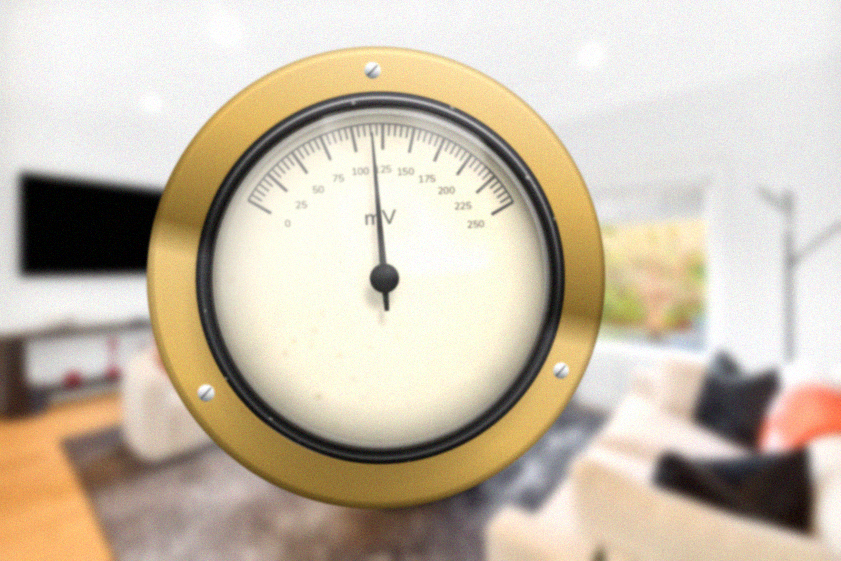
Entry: 115 mV
